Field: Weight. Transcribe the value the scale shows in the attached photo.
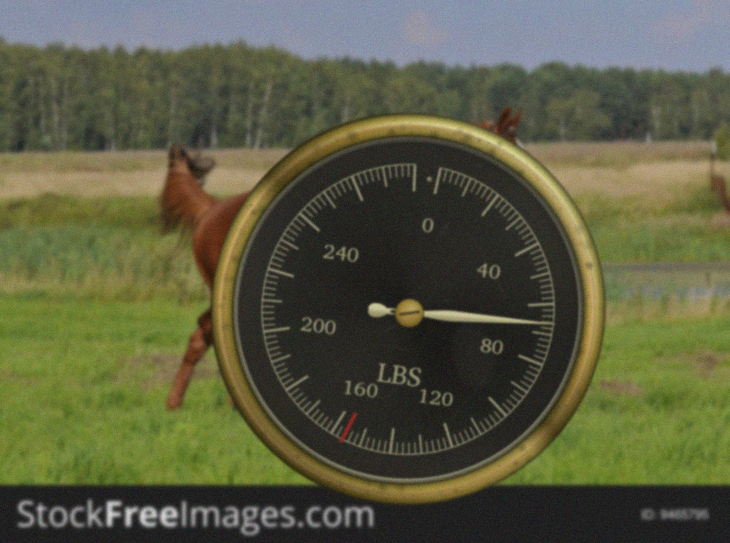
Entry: 66 lb
